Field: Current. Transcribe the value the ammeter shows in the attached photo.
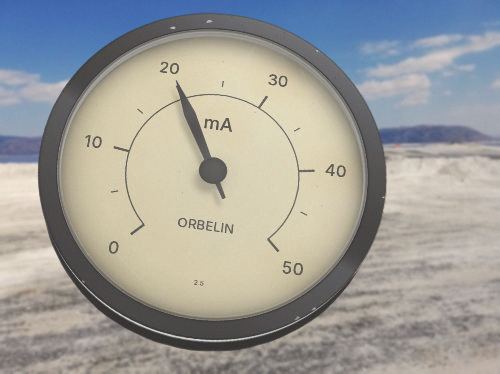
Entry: 20 mA
